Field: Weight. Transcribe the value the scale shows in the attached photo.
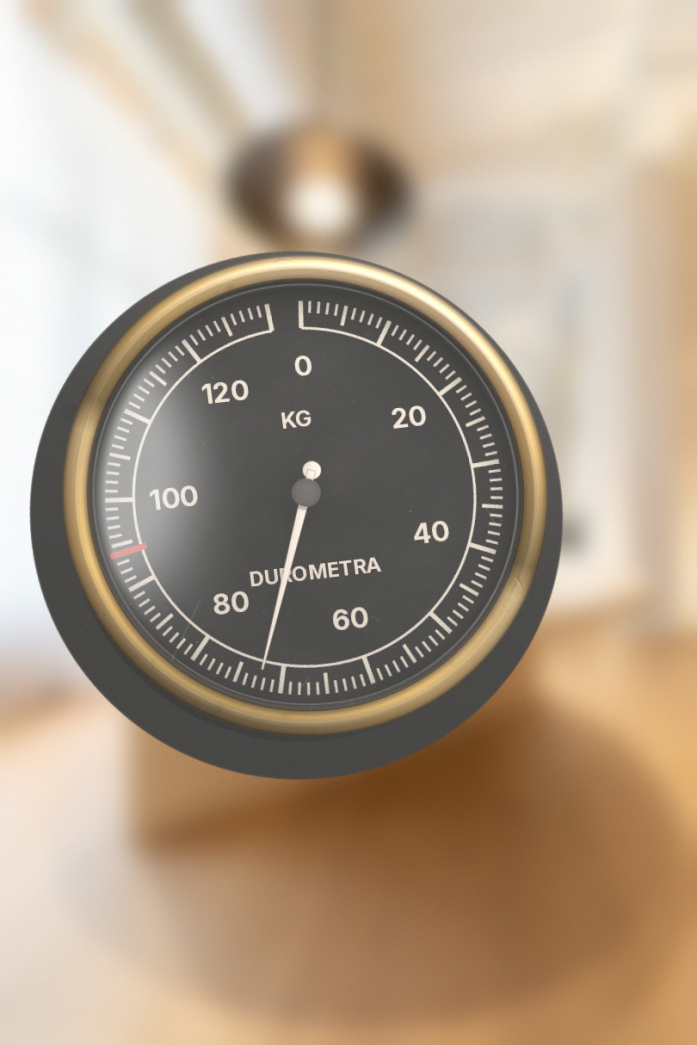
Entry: 72.5 kg
